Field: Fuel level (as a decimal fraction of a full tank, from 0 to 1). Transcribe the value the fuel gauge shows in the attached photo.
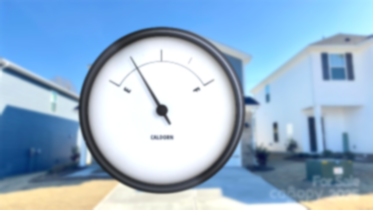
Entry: 0.25
